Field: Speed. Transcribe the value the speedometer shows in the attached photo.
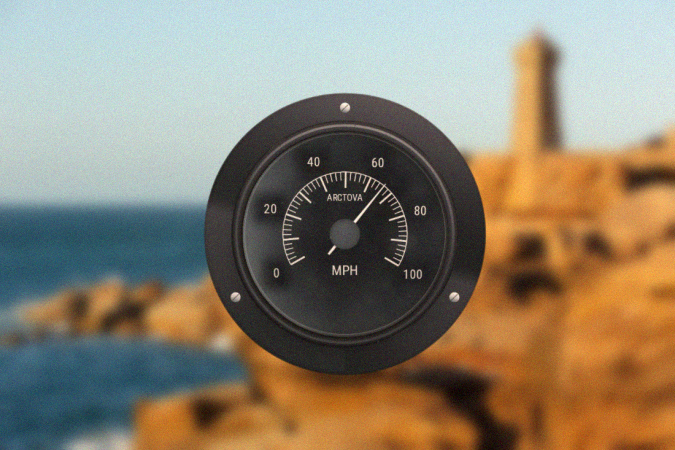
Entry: 66 mph
